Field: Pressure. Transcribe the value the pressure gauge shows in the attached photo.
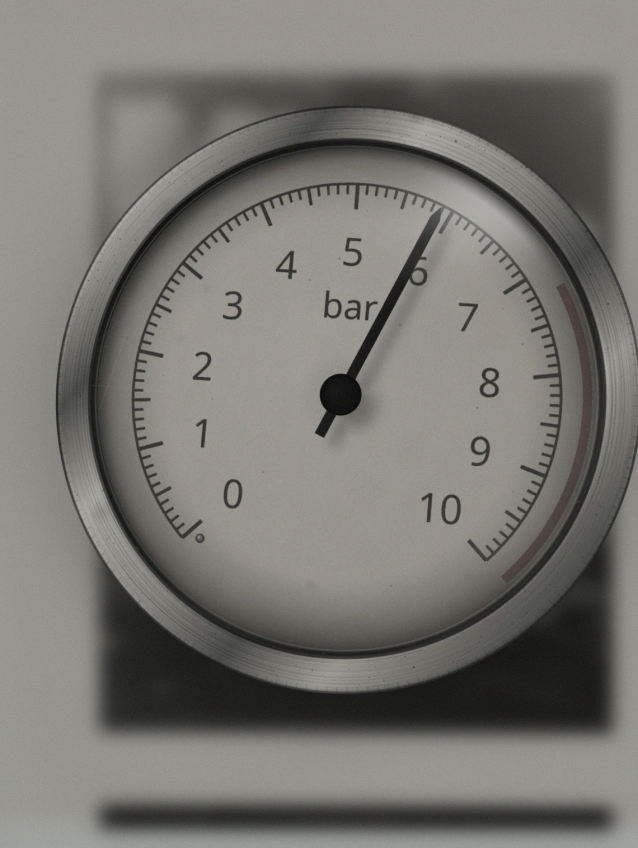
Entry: 5.9 bar
